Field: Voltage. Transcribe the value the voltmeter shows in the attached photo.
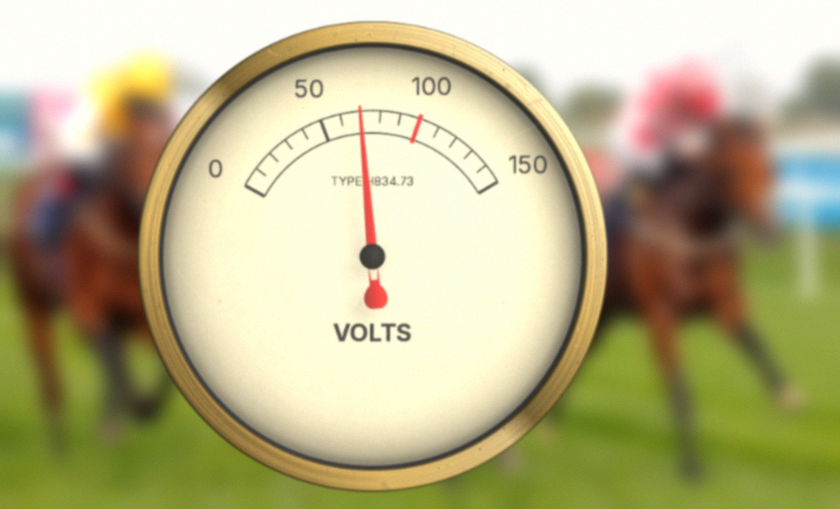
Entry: 70 V
